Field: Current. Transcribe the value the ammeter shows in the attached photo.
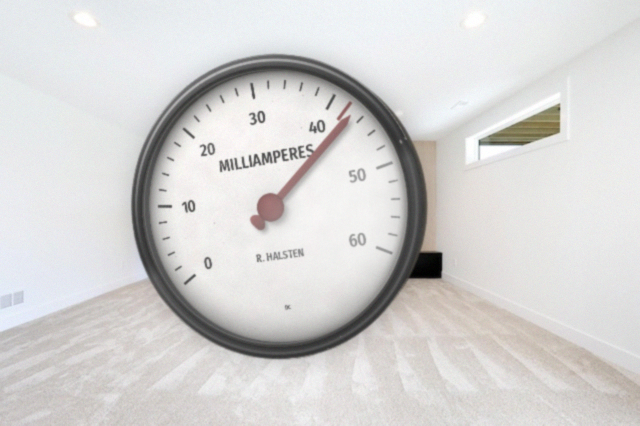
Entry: 43 mA
